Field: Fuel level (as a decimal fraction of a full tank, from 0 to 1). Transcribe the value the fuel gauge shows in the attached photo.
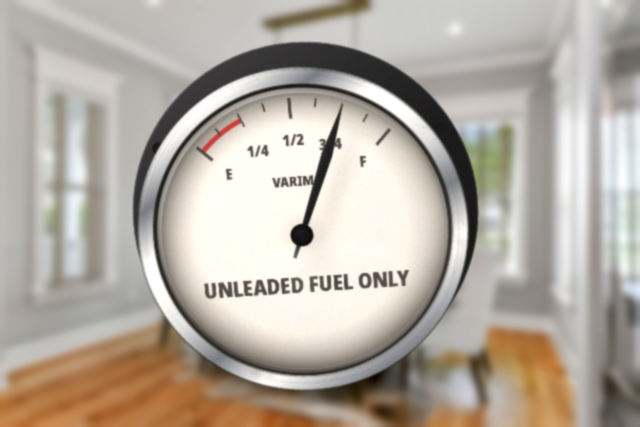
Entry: 0.75
